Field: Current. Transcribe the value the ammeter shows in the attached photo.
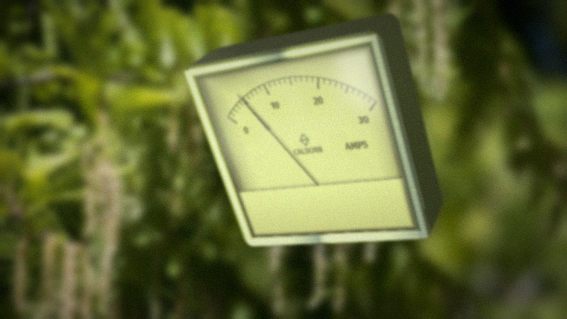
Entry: 5 A
